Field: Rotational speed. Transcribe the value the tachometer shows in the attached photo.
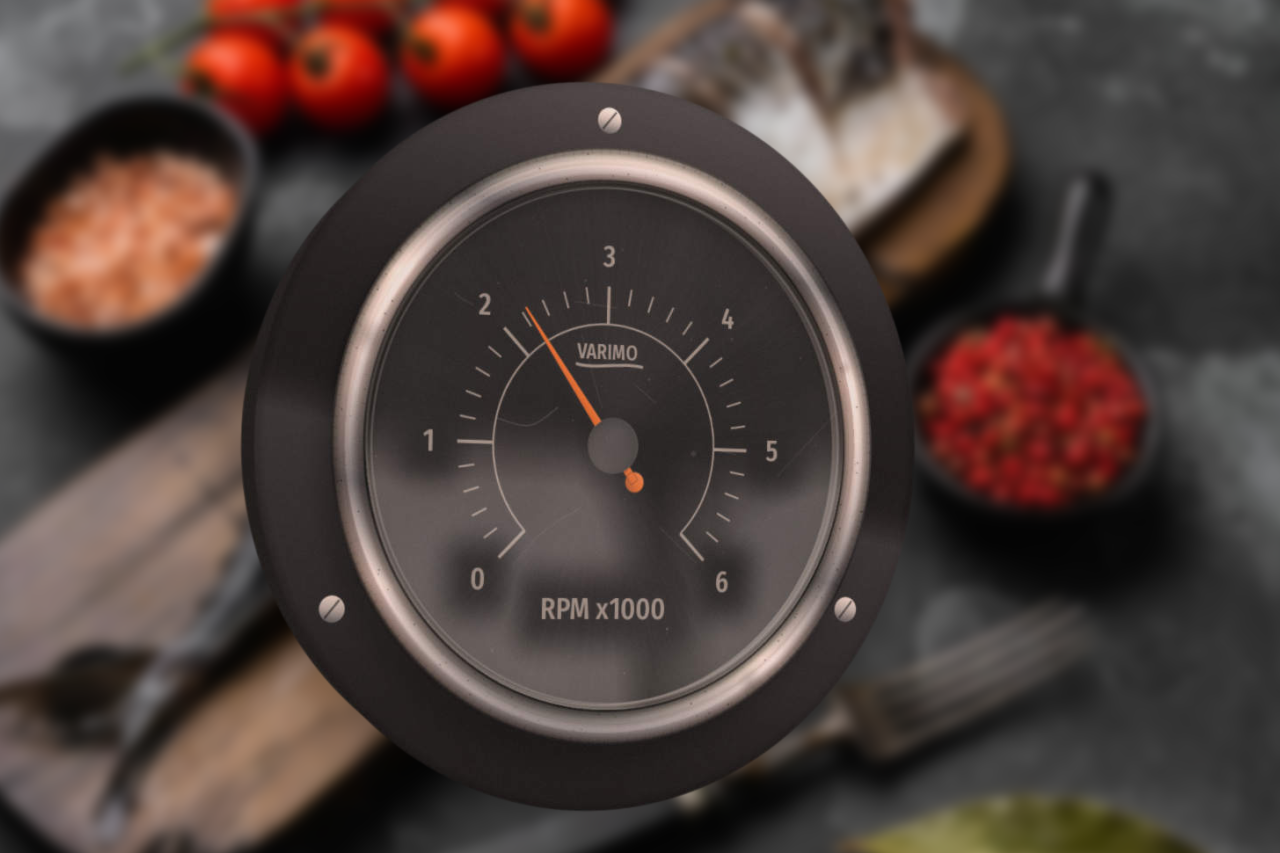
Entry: 2200 rpm
